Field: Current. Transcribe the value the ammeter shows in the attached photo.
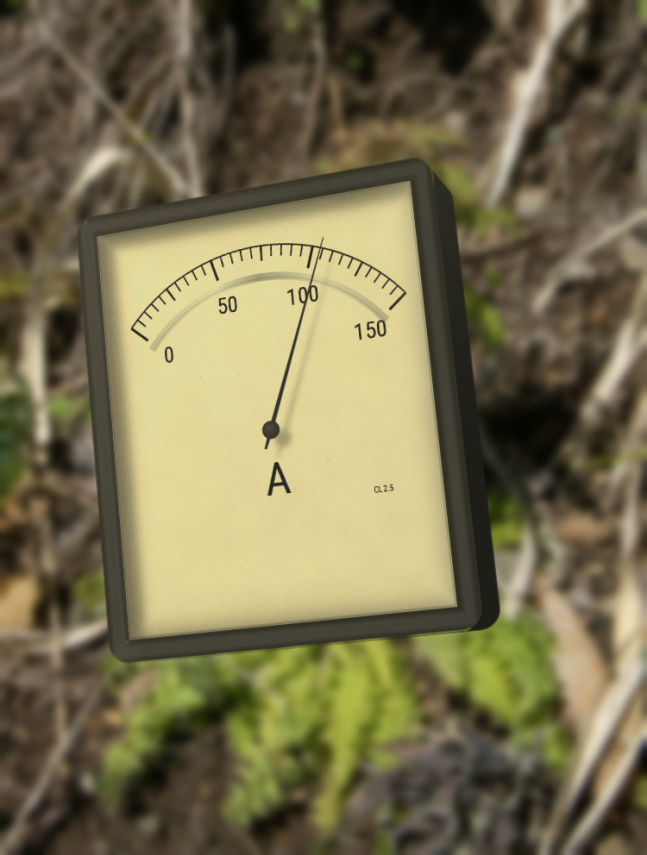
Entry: 105 A
